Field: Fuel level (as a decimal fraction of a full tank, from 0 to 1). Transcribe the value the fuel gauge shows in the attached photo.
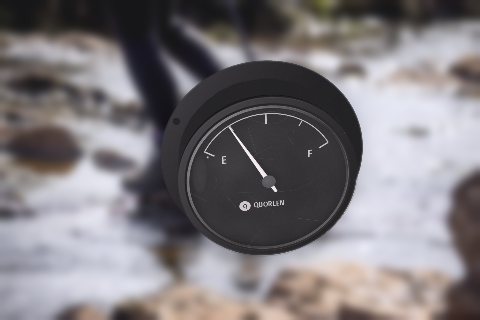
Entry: 0.25
